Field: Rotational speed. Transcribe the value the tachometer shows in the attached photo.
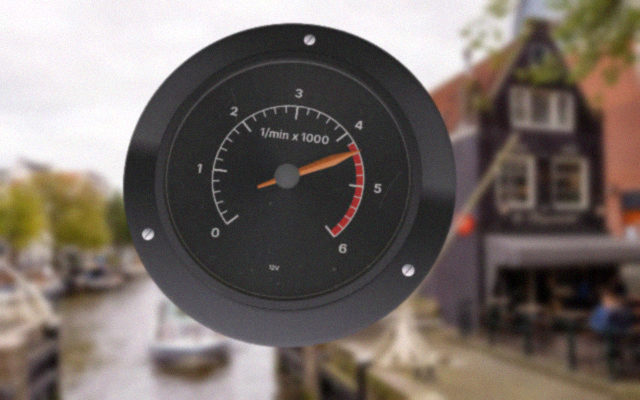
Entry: 4400 rpm
